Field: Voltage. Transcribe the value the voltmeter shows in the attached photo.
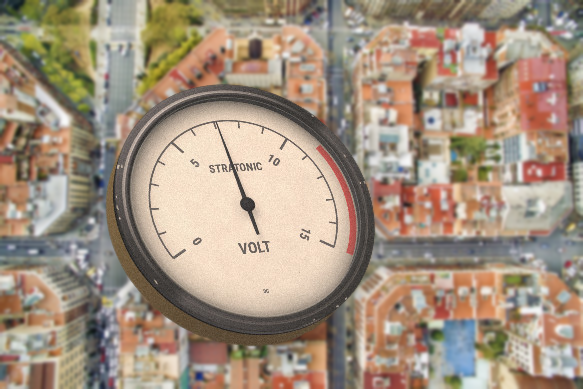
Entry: 7 V
